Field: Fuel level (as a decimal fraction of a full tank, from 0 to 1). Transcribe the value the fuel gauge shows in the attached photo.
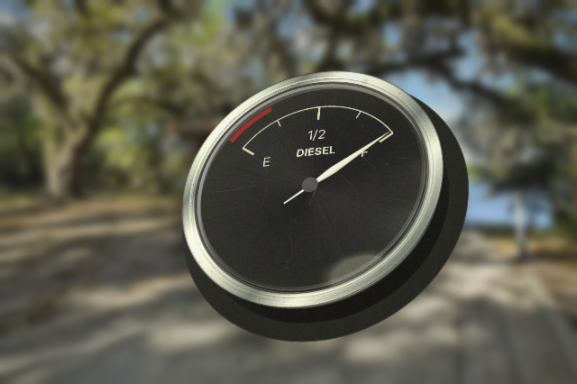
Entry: 1
